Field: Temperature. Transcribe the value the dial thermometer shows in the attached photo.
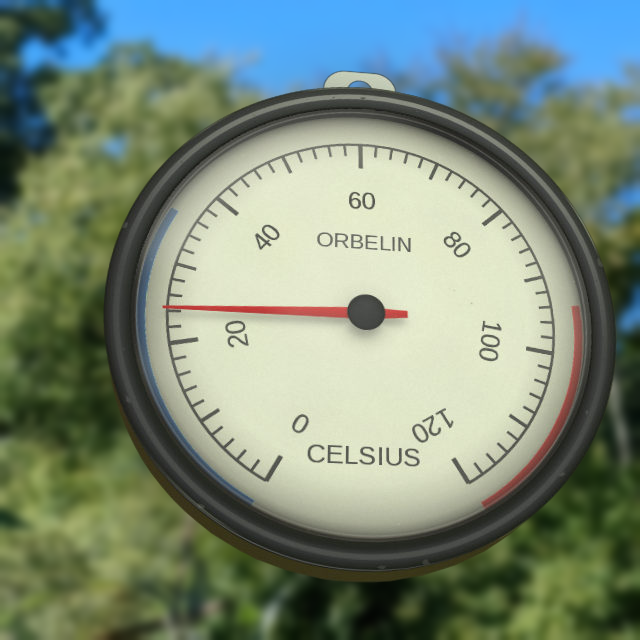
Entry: 24 °C
